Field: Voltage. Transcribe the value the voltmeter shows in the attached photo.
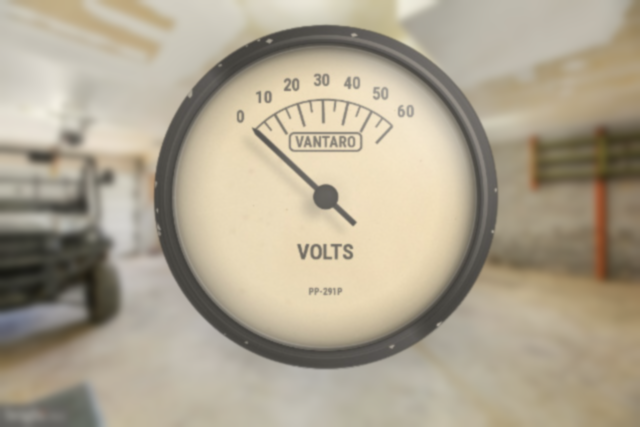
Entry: 0 V
